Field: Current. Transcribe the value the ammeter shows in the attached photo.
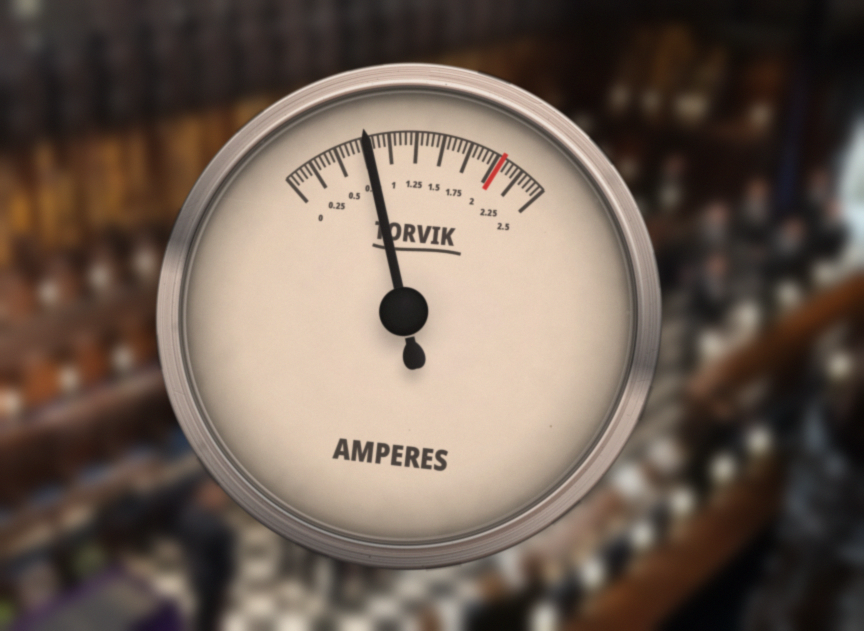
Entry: 0.8 A
